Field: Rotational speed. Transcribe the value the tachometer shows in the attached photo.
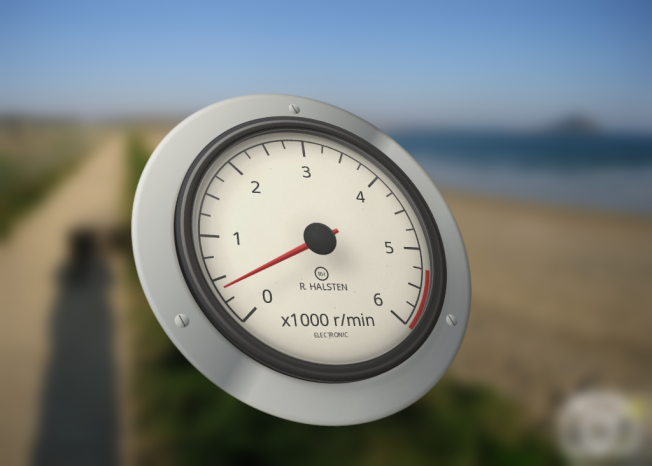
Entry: 375 rpm
